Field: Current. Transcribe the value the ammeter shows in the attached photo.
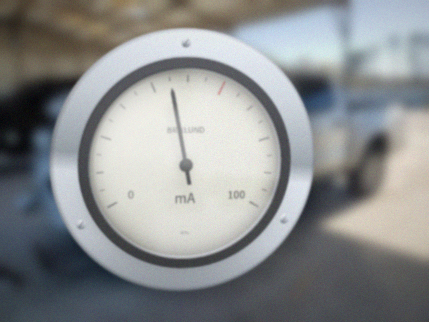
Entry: 45 mA
